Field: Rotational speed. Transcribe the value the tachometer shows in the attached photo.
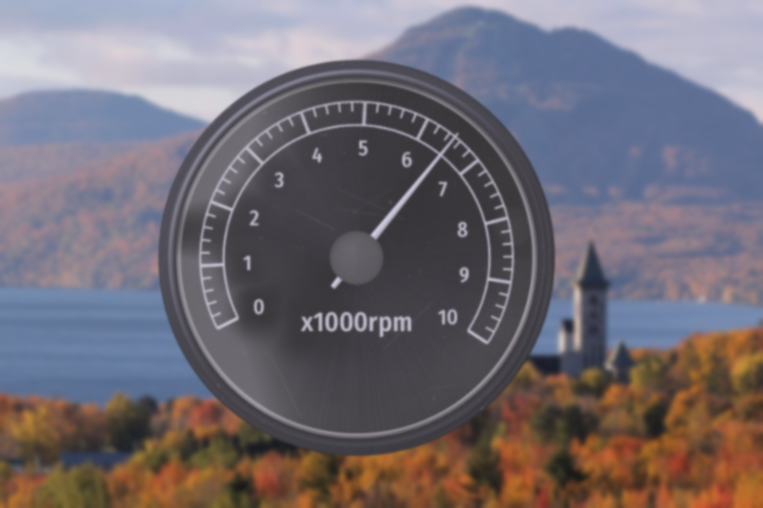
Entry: 6500 rpm
